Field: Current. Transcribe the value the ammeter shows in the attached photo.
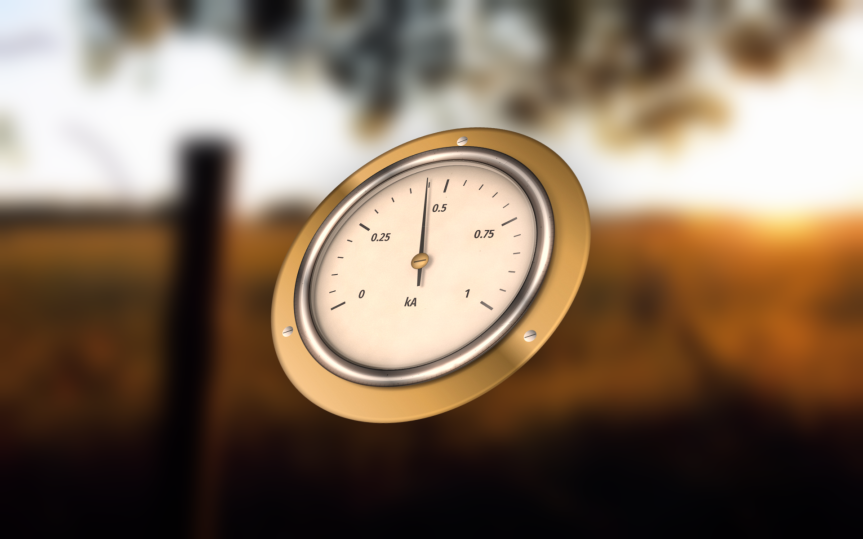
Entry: 0.45 kA
